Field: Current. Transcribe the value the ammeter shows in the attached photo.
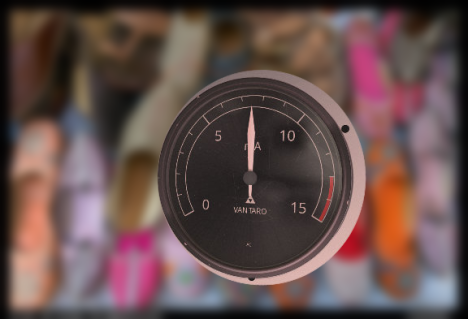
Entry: 7.5 mA
